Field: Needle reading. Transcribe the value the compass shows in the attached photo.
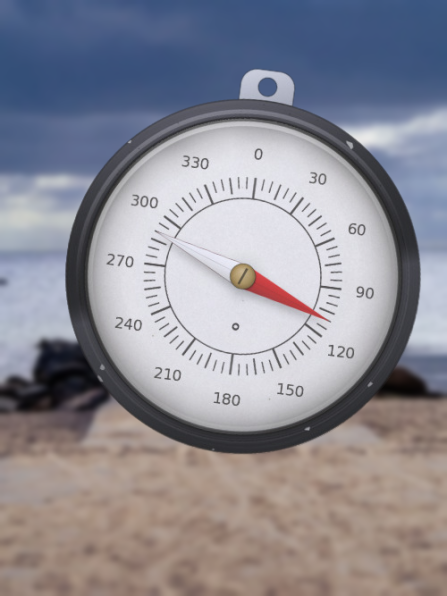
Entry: 110 °
